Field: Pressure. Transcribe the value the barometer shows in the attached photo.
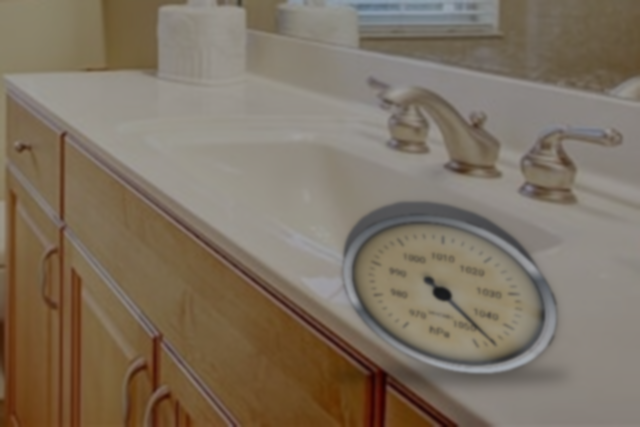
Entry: 1046 hPa
